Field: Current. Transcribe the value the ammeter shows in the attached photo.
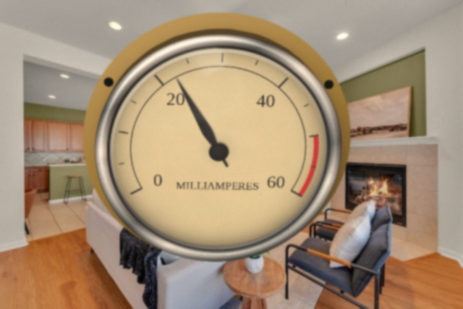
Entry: 22.5 mA
